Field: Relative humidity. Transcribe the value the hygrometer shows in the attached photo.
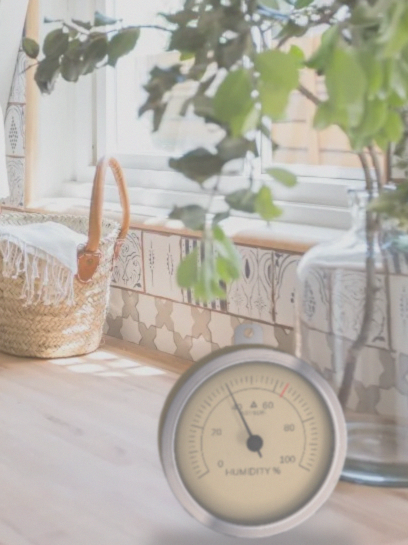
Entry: 40 %
